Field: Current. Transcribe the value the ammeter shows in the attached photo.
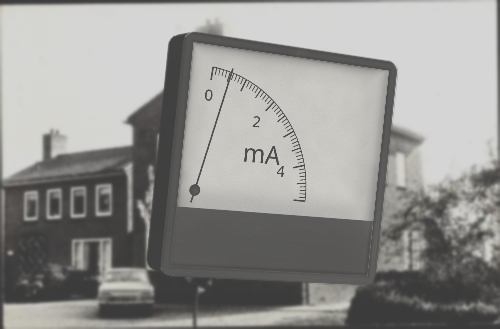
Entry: 0.5 mA
